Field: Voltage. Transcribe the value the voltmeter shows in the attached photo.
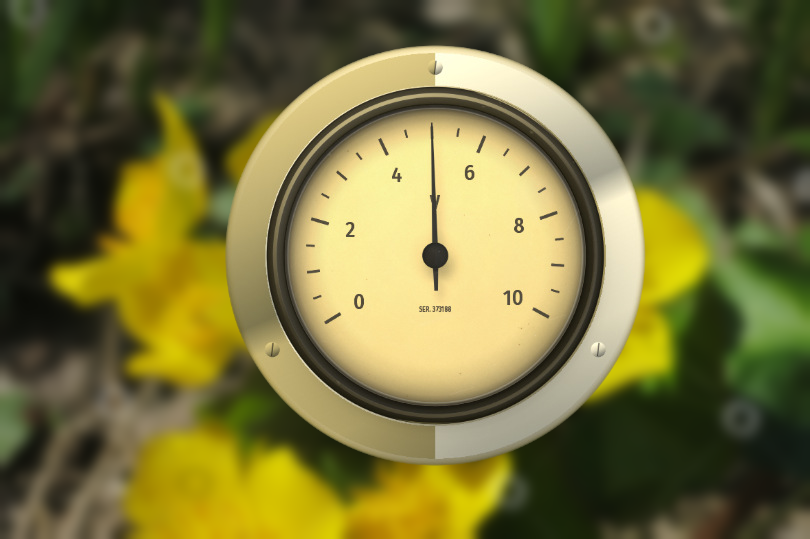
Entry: 5 V
